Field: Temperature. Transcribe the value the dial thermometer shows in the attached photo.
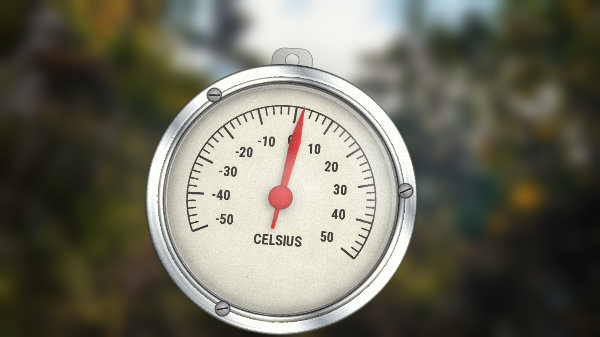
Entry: 2 °C
